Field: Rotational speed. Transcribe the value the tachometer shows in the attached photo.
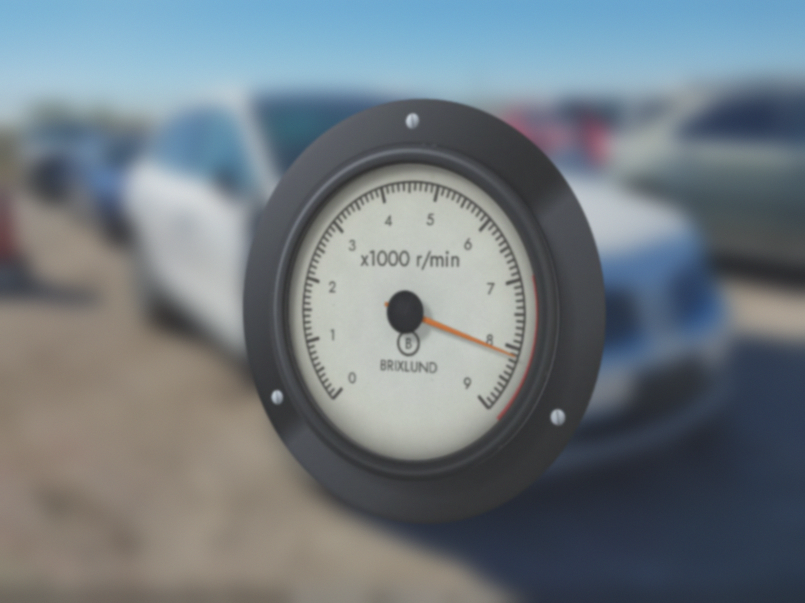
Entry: 8100 rpm
